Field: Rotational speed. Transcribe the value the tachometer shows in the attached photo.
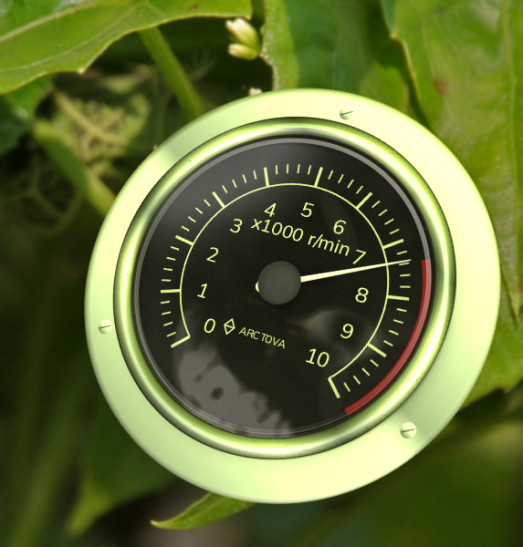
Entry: 7400 rpm
